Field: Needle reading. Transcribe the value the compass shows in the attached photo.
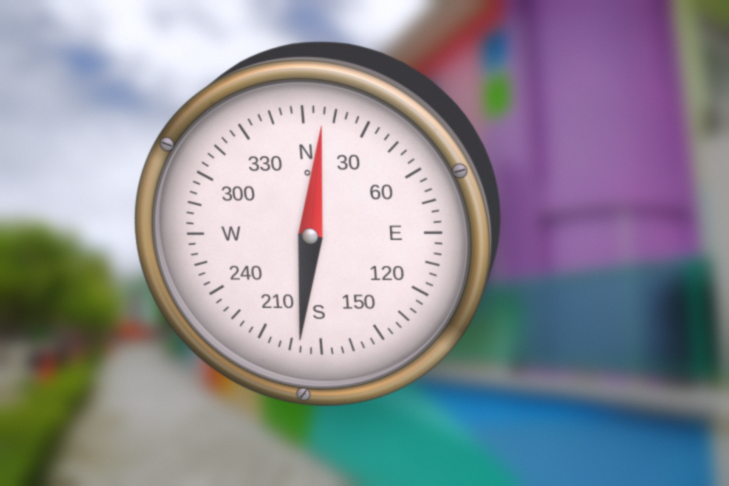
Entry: 10 °
